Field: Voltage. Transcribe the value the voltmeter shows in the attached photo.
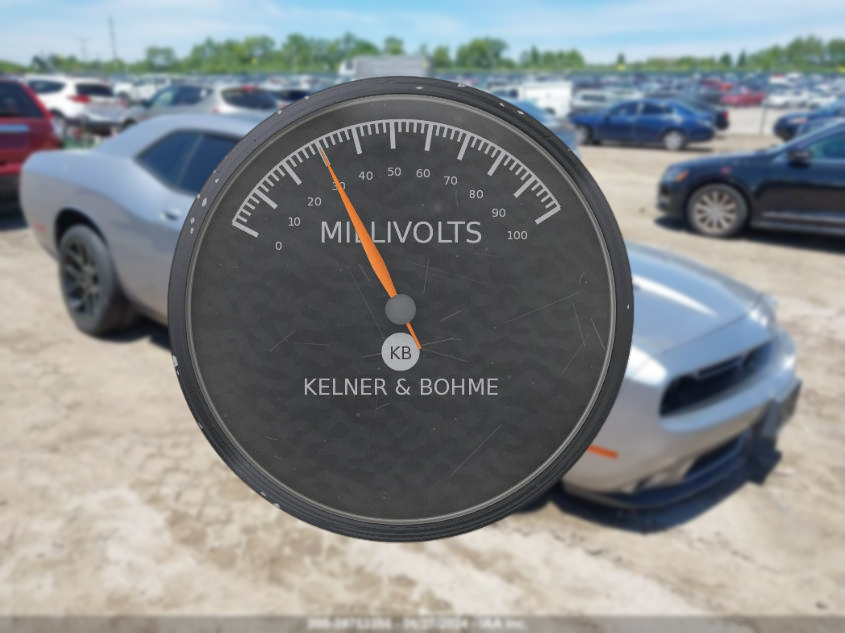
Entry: 30 mV
